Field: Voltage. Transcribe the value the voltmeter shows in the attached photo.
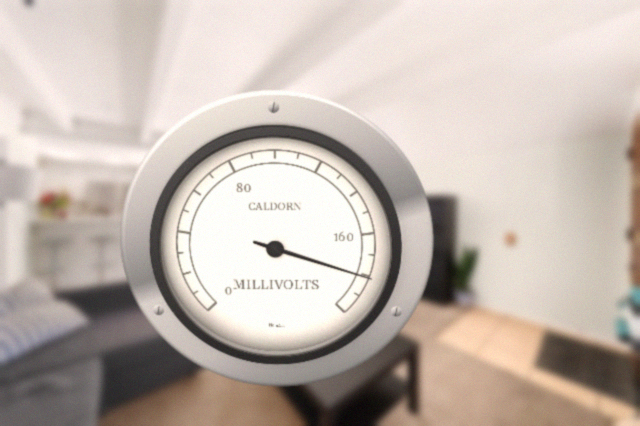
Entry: 180 mV
